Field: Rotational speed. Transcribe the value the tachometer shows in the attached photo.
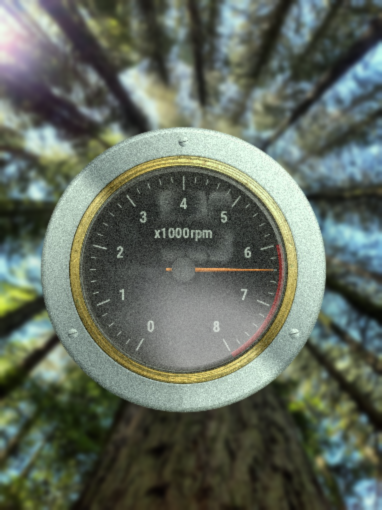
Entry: 6400 rpm
